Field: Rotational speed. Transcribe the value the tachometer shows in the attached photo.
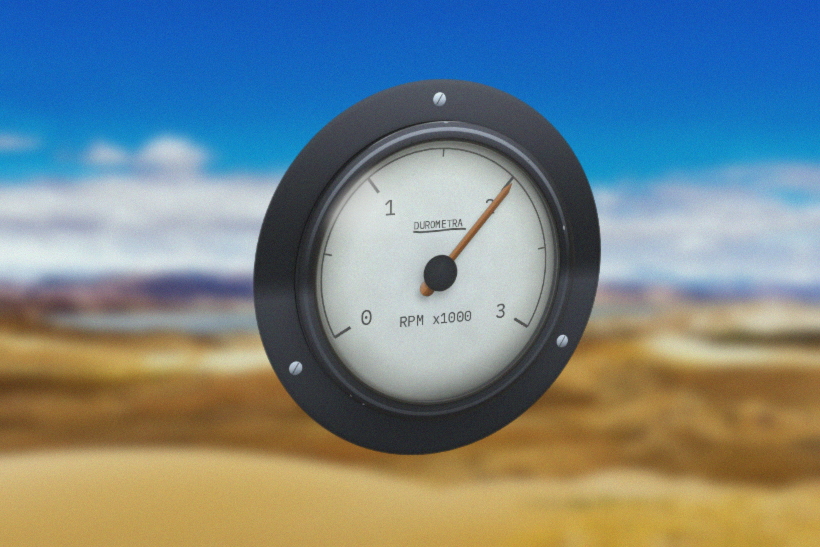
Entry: 2000 rpm
